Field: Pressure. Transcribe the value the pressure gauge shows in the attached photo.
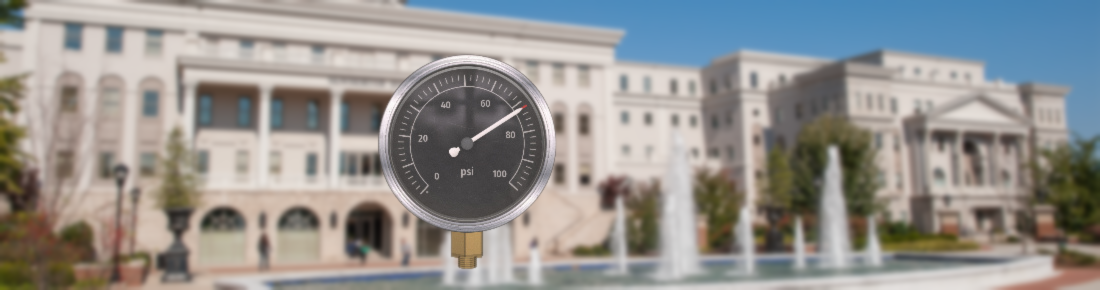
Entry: 72 psi
